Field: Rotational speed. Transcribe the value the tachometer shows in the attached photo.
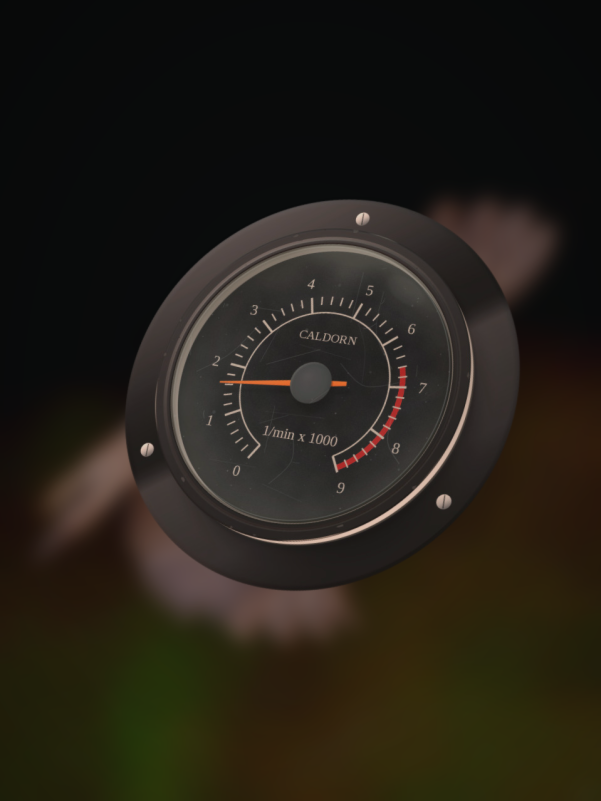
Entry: 1600 rpm
